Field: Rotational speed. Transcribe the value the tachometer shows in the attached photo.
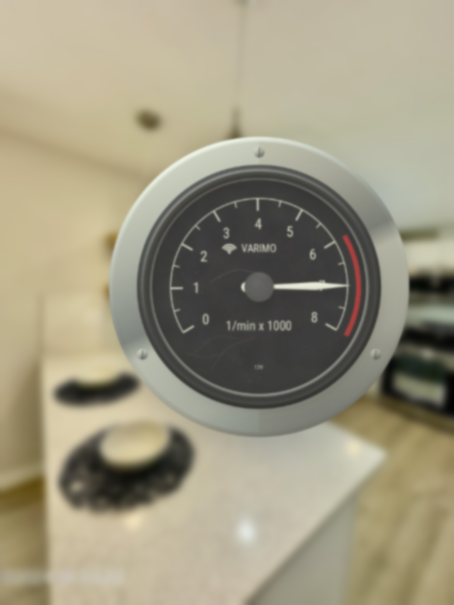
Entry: 7000 rpm
